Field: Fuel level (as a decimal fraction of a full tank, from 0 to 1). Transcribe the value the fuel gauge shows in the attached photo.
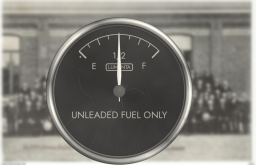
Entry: 0.5
